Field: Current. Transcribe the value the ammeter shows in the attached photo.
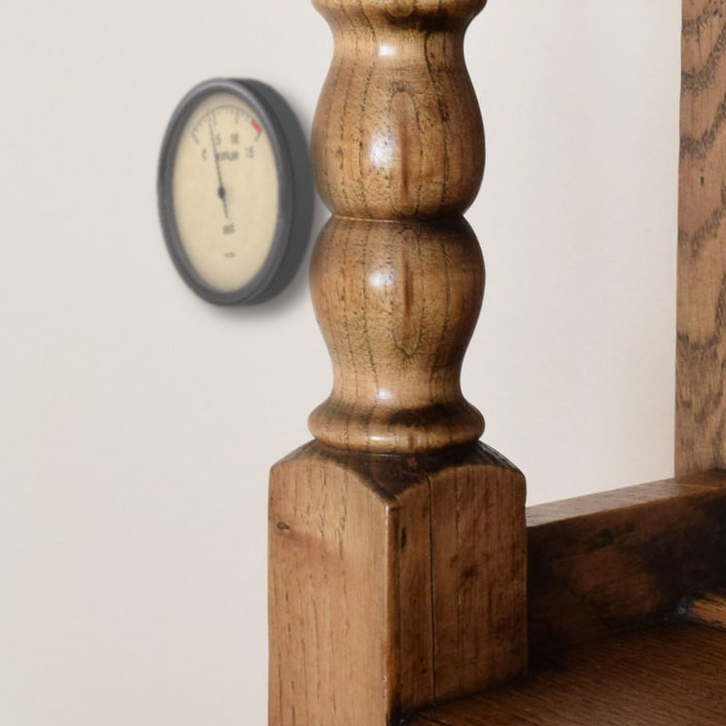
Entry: 5 mA
